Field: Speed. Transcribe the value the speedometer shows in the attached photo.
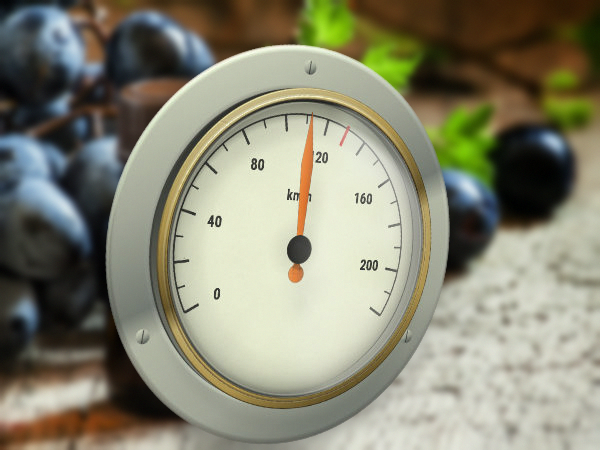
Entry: 110 km/h
